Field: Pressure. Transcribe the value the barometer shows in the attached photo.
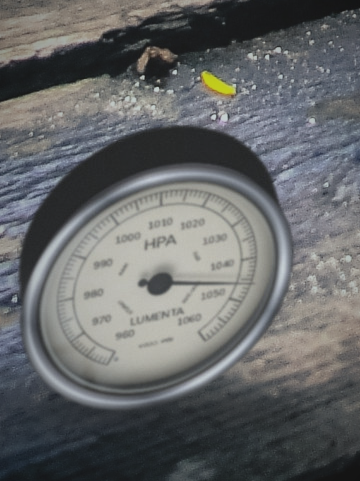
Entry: 1045 hPa
